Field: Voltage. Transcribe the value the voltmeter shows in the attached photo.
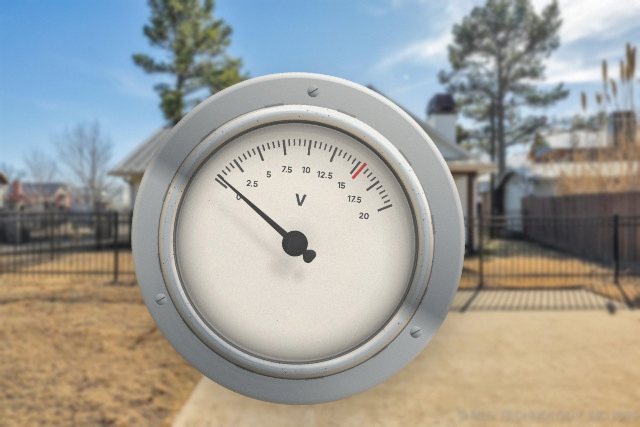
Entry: 0.5 V
